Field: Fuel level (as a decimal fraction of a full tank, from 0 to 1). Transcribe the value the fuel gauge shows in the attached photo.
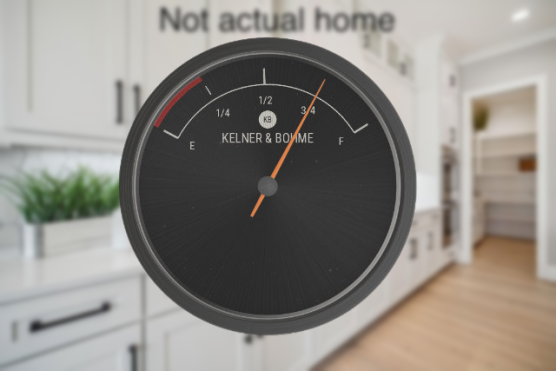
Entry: 0.75
